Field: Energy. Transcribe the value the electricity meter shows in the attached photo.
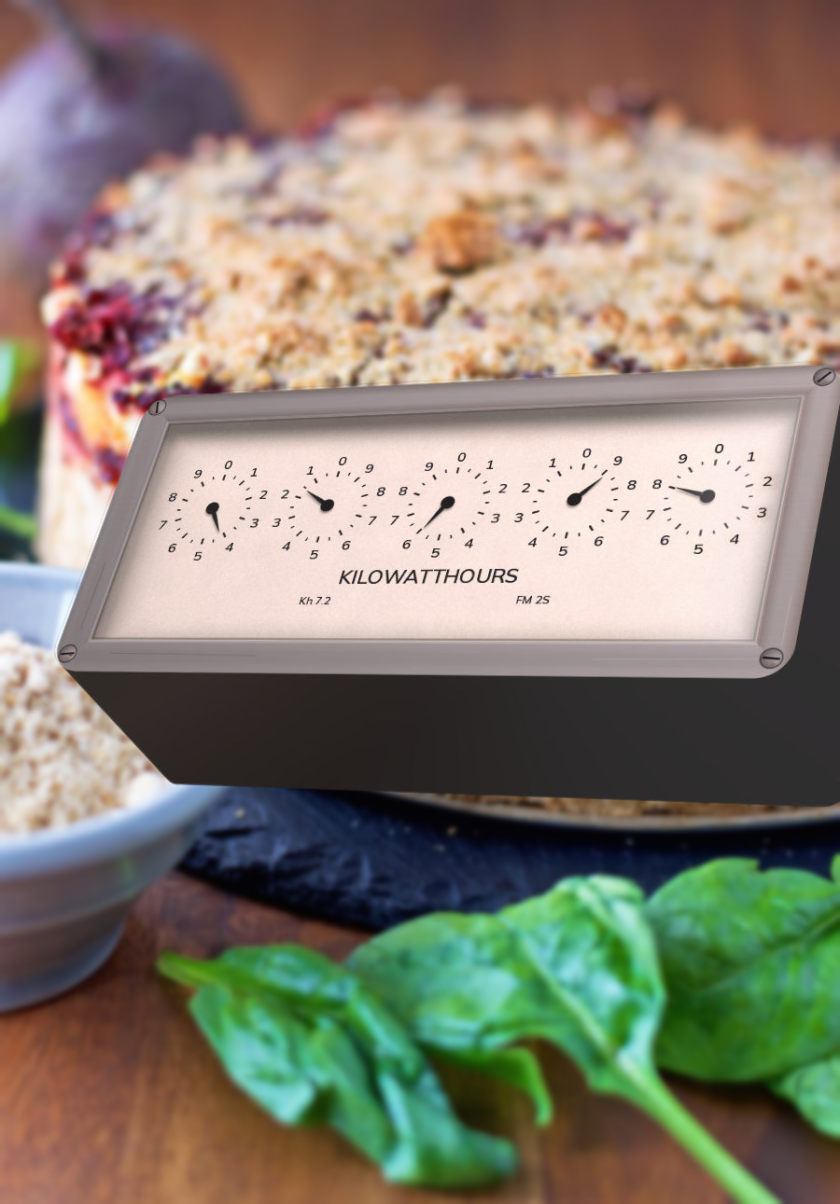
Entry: 41588 kWh
